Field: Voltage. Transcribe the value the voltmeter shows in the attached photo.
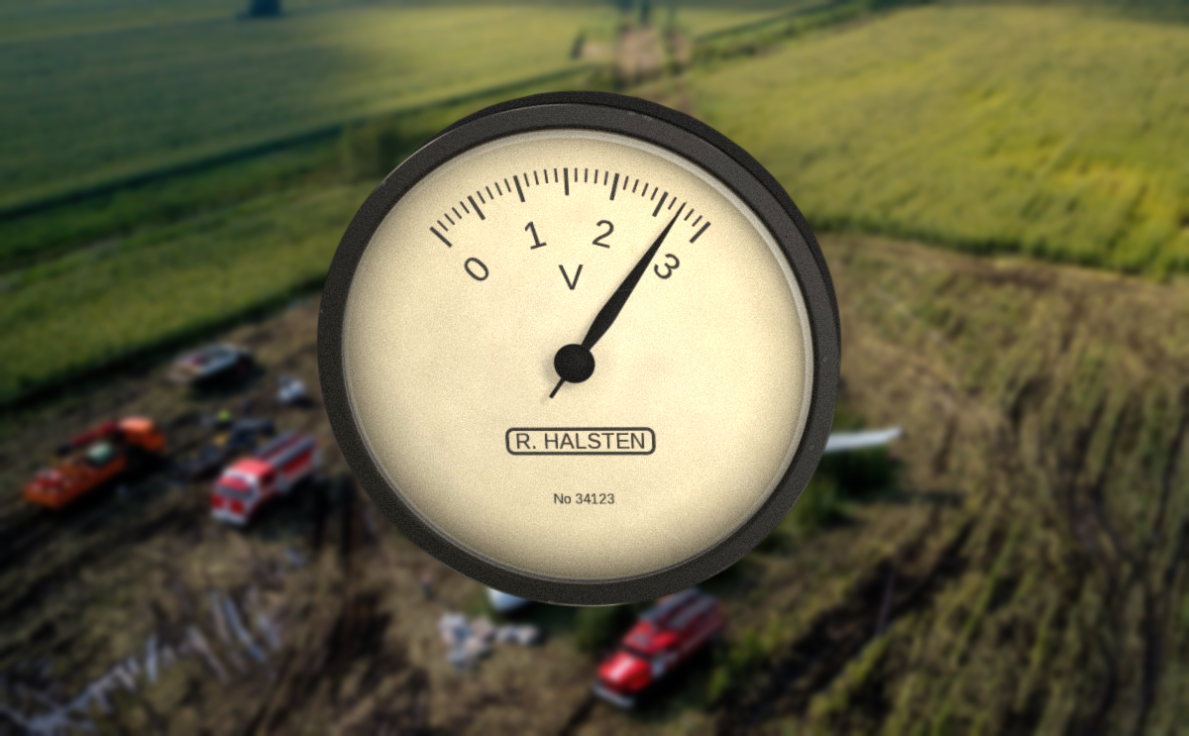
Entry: 2.7 V
